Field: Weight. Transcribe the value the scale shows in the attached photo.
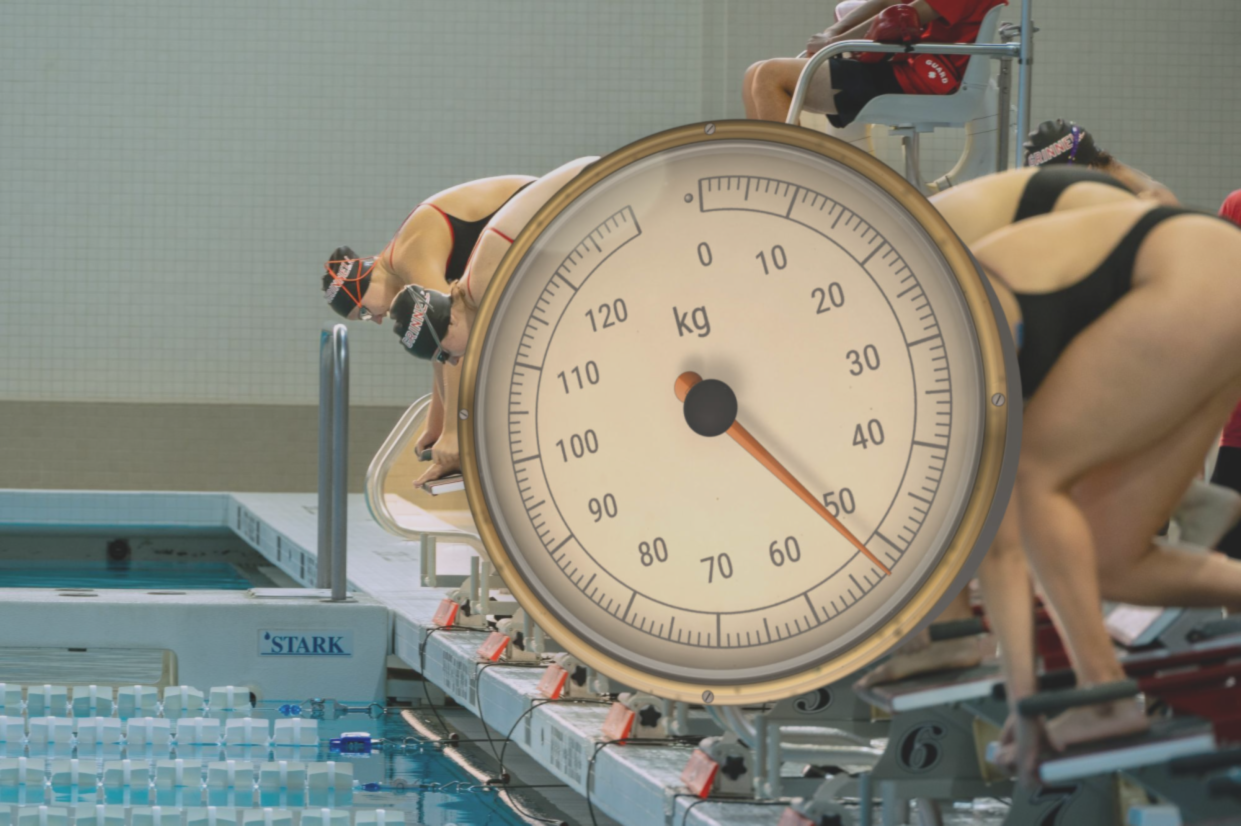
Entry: 52 kg
